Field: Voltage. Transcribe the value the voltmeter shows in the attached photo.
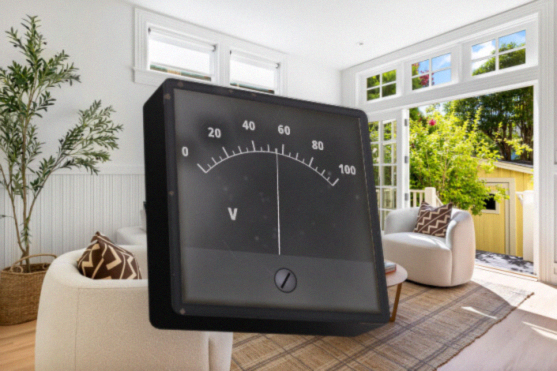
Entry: 55 V
